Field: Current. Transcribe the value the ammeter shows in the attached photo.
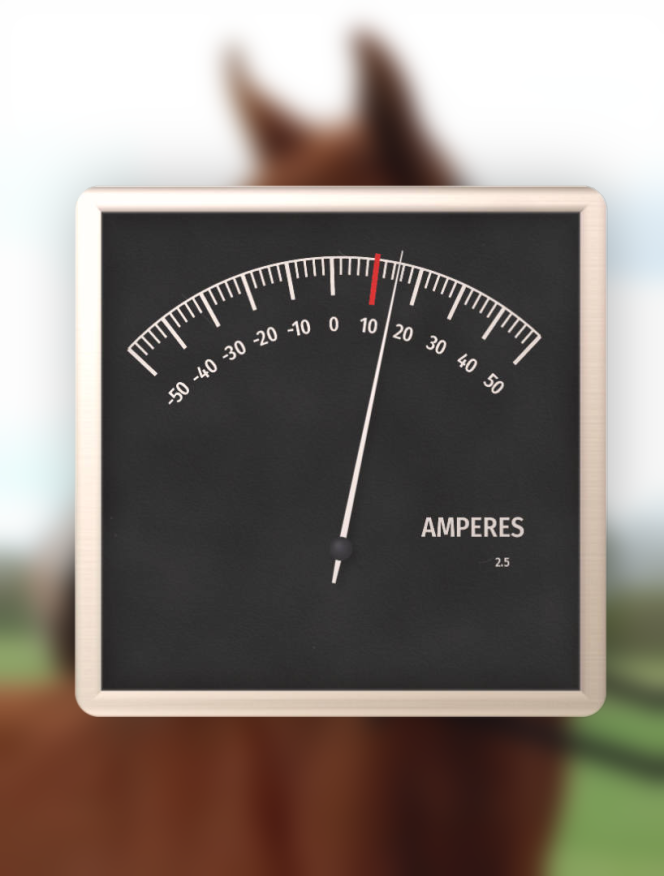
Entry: 15 A
